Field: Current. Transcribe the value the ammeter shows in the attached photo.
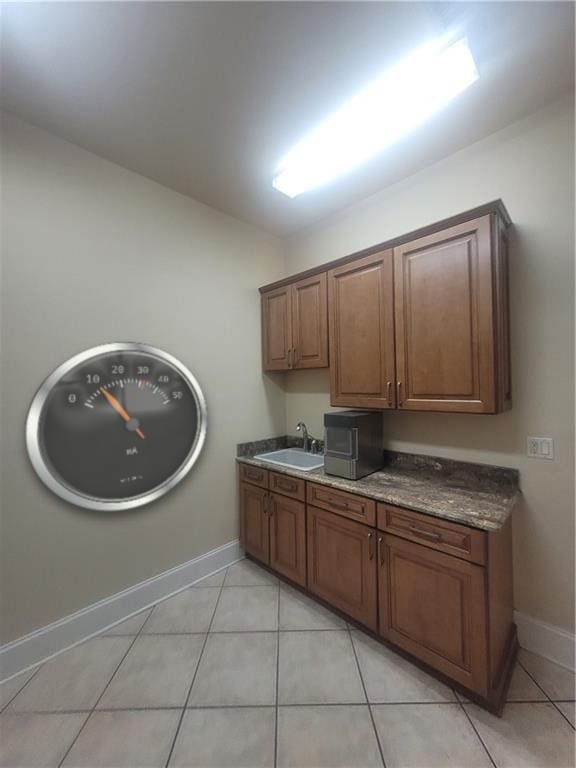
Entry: 10 mA
